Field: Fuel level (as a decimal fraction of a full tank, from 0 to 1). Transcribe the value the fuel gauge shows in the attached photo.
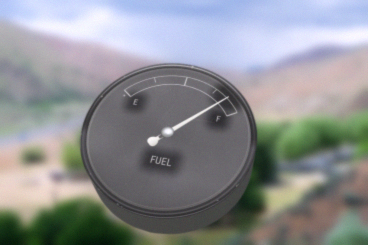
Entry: 0.875
